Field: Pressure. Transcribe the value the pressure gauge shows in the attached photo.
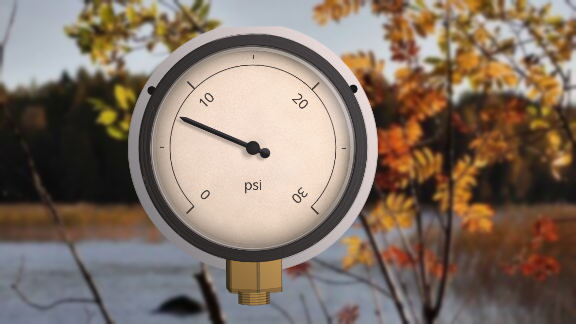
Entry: 7.5 psi
